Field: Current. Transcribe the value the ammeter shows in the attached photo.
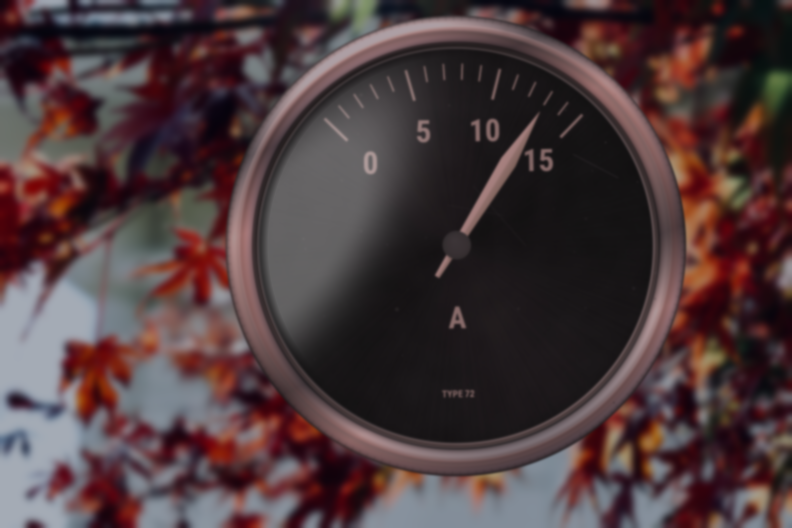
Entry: 13 A
